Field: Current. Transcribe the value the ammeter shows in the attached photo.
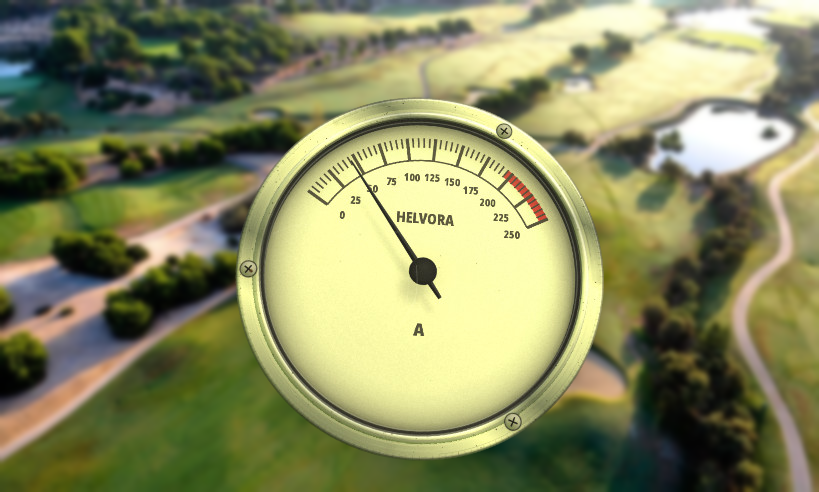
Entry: 45 A
